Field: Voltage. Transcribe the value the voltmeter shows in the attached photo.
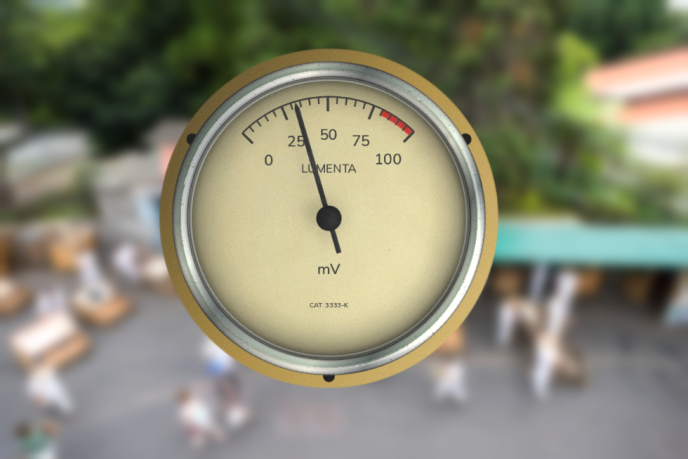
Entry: 32.5 mV
